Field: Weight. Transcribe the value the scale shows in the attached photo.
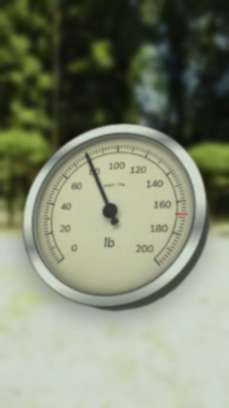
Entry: 80 lb
